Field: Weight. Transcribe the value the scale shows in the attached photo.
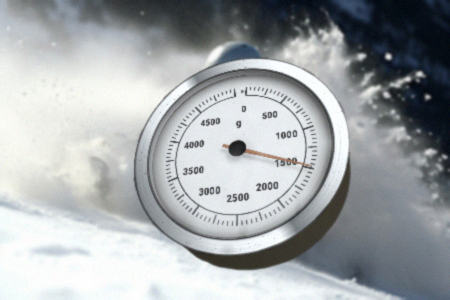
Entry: 1500 g
